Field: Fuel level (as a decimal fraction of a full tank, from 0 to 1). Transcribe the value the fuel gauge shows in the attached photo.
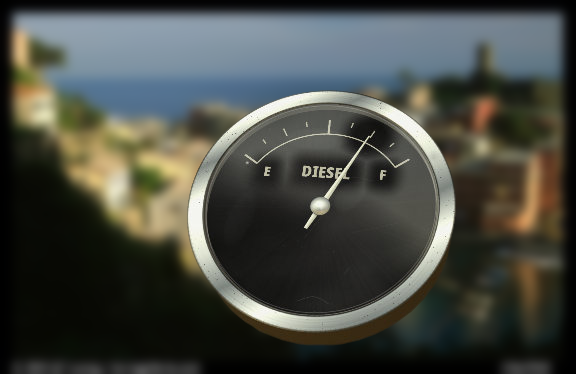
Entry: 0.75
